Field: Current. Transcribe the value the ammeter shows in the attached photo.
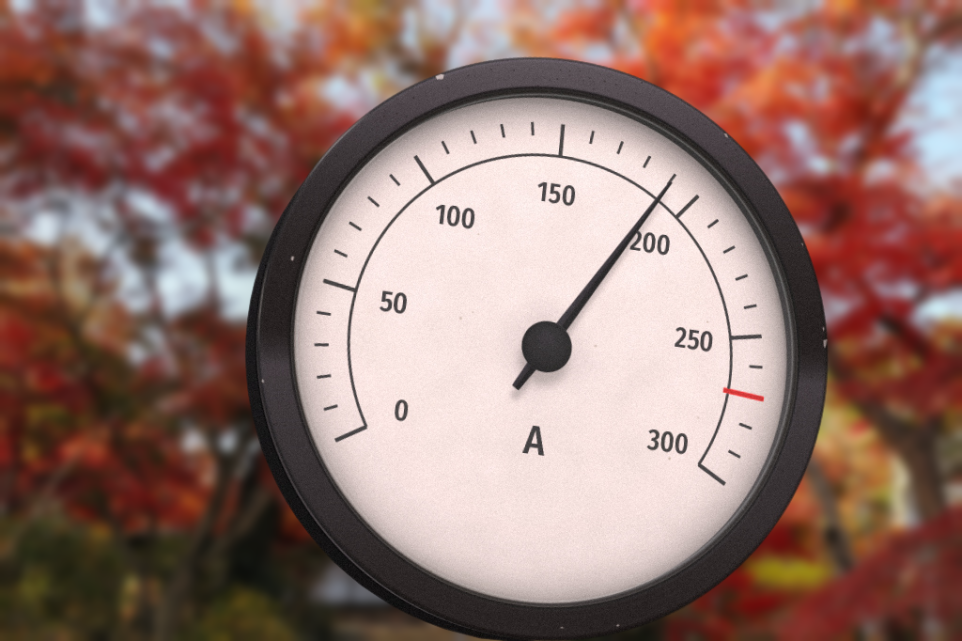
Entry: 190 A
